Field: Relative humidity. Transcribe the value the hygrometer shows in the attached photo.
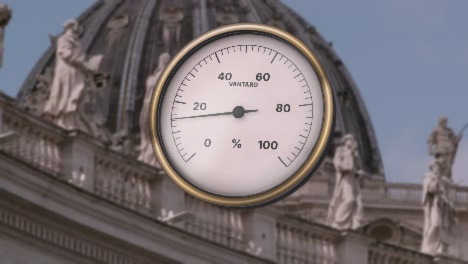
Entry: 14 %
